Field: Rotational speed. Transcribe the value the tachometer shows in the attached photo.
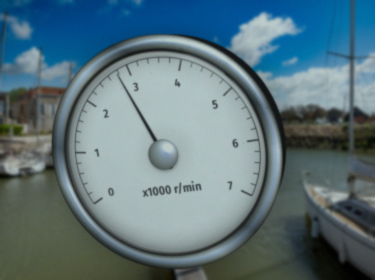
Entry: 2800 rpm
